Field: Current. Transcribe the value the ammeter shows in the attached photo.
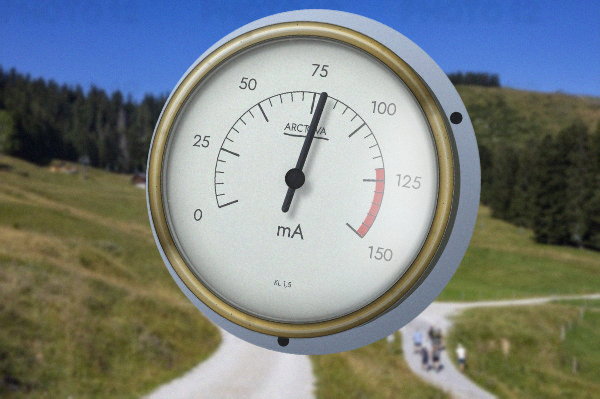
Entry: 80 mA
